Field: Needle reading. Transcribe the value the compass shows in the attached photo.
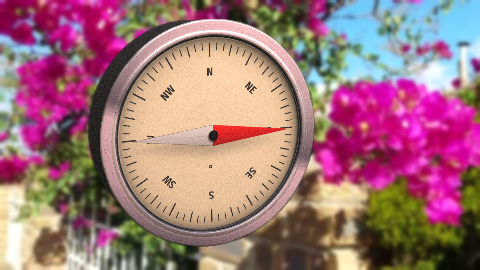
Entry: 90 °
